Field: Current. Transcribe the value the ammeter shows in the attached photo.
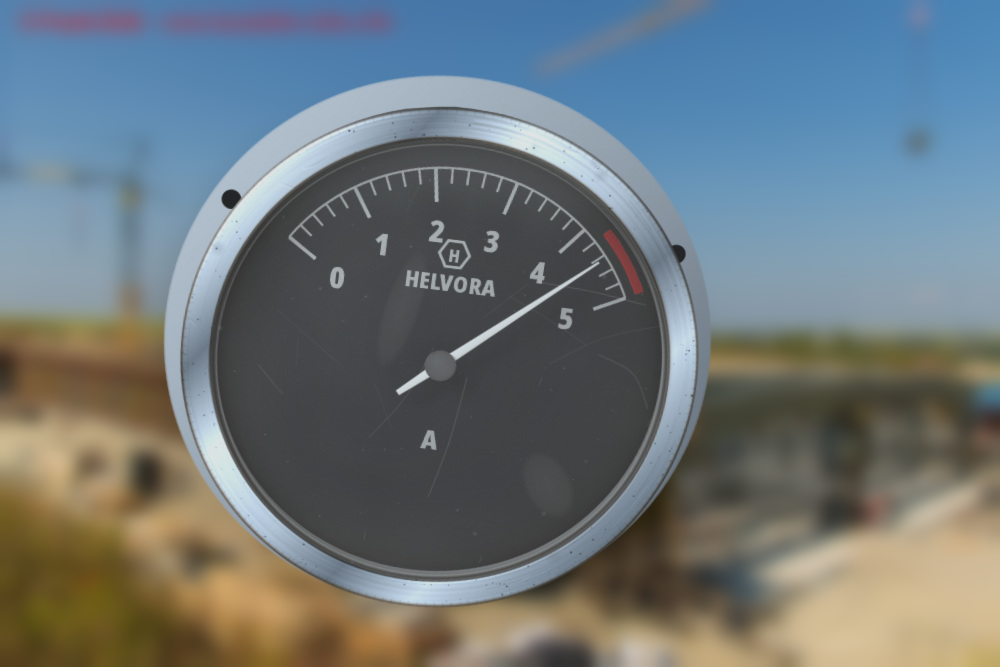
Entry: 4.4 A
